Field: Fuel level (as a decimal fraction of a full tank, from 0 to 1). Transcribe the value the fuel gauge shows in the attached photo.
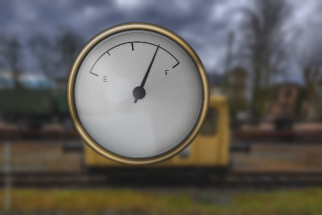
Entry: 0.75
